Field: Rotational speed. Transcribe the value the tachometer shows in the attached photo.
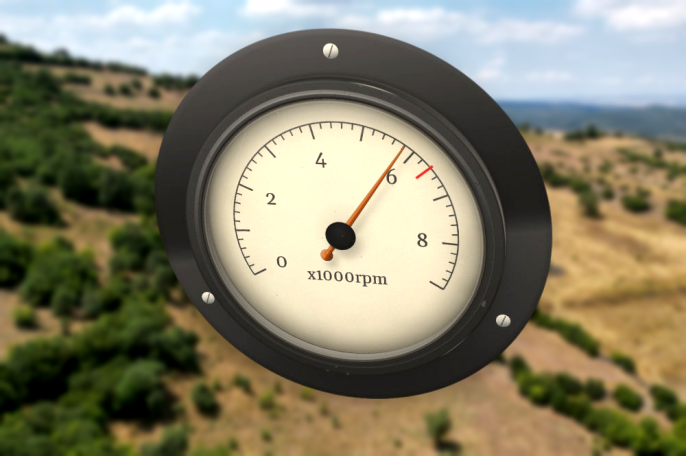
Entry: 5800 rpm
